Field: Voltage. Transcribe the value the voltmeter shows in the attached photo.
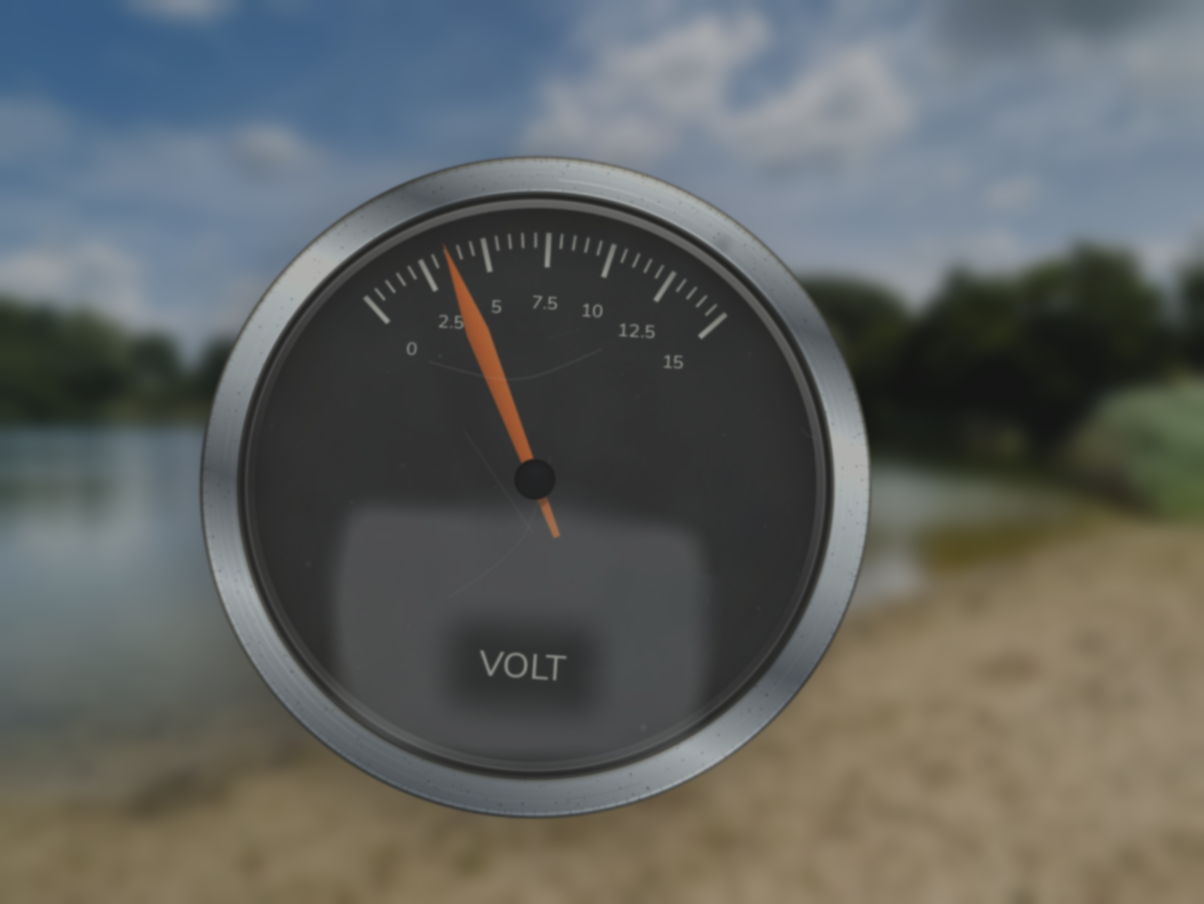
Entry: 3.5 V
